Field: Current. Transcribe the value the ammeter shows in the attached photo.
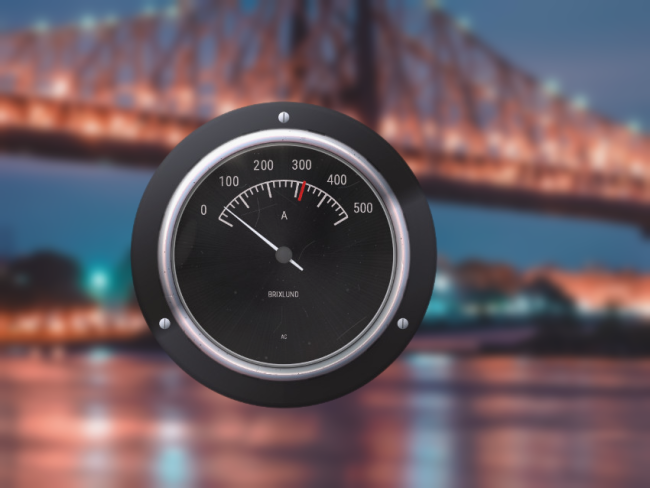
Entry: 40 A
